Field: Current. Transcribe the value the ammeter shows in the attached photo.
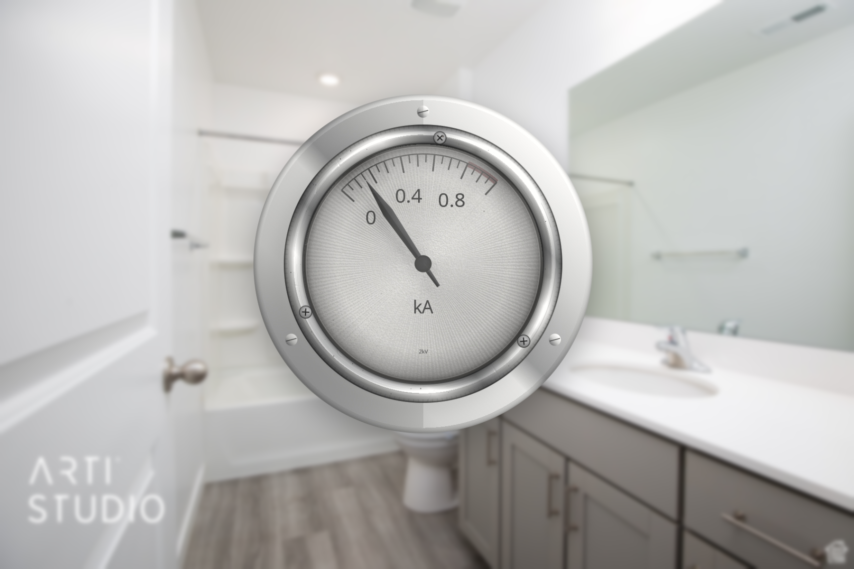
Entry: 0.15 kA
